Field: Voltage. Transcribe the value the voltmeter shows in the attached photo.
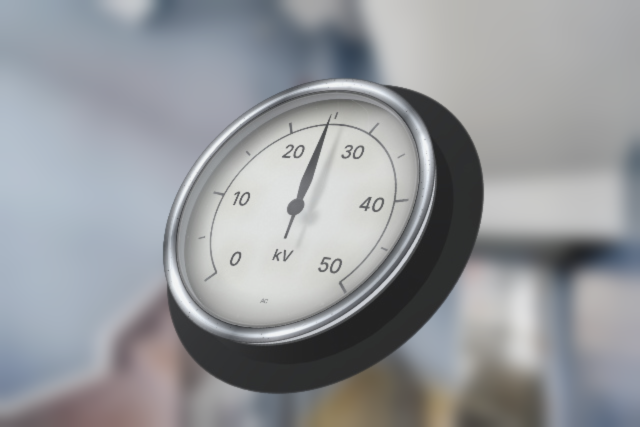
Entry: 25 kV
